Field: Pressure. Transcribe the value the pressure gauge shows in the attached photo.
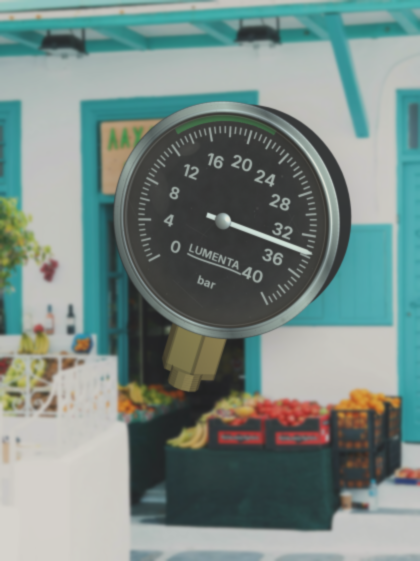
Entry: 33.5 bar
